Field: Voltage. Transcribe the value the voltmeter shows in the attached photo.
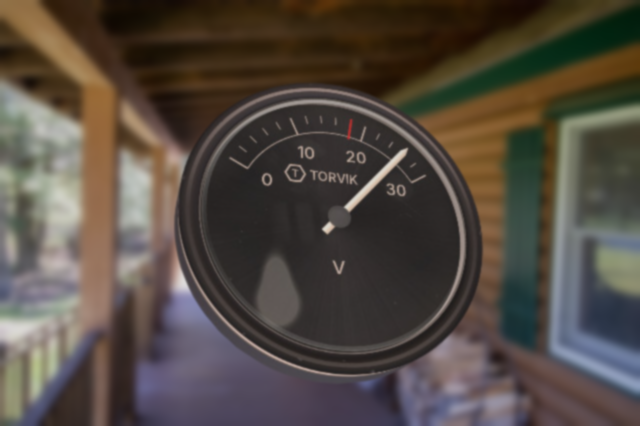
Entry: 26 V
